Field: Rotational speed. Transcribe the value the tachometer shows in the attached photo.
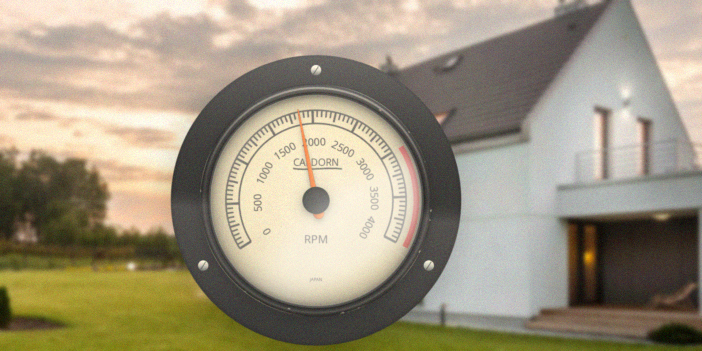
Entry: 1850 rpm
